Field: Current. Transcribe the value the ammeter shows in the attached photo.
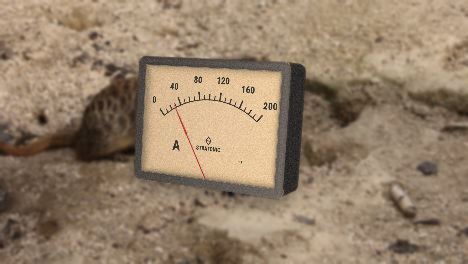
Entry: 30 A
